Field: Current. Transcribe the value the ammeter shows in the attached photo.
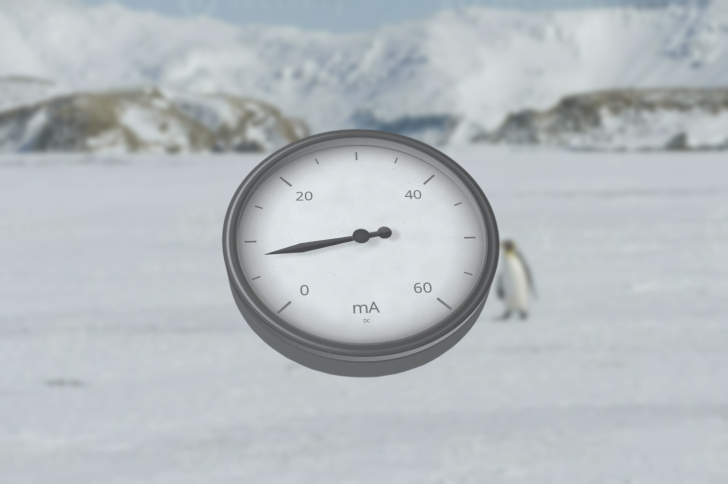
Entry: 7.5 mA
